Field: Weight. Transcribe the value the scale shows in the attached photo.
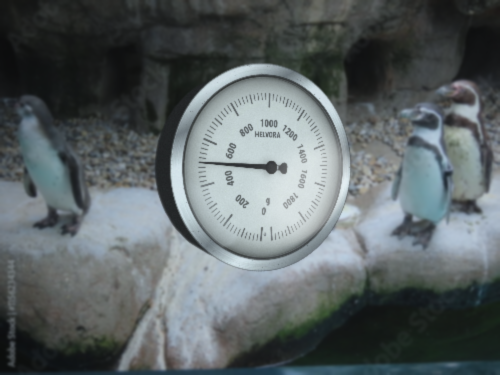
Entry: 500 g
